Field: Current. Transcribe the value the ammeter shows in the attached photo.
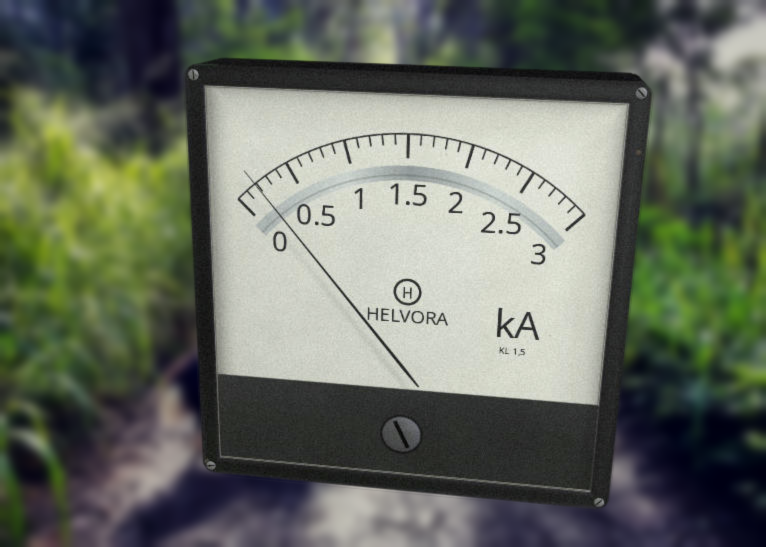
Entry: 0.2 kA
